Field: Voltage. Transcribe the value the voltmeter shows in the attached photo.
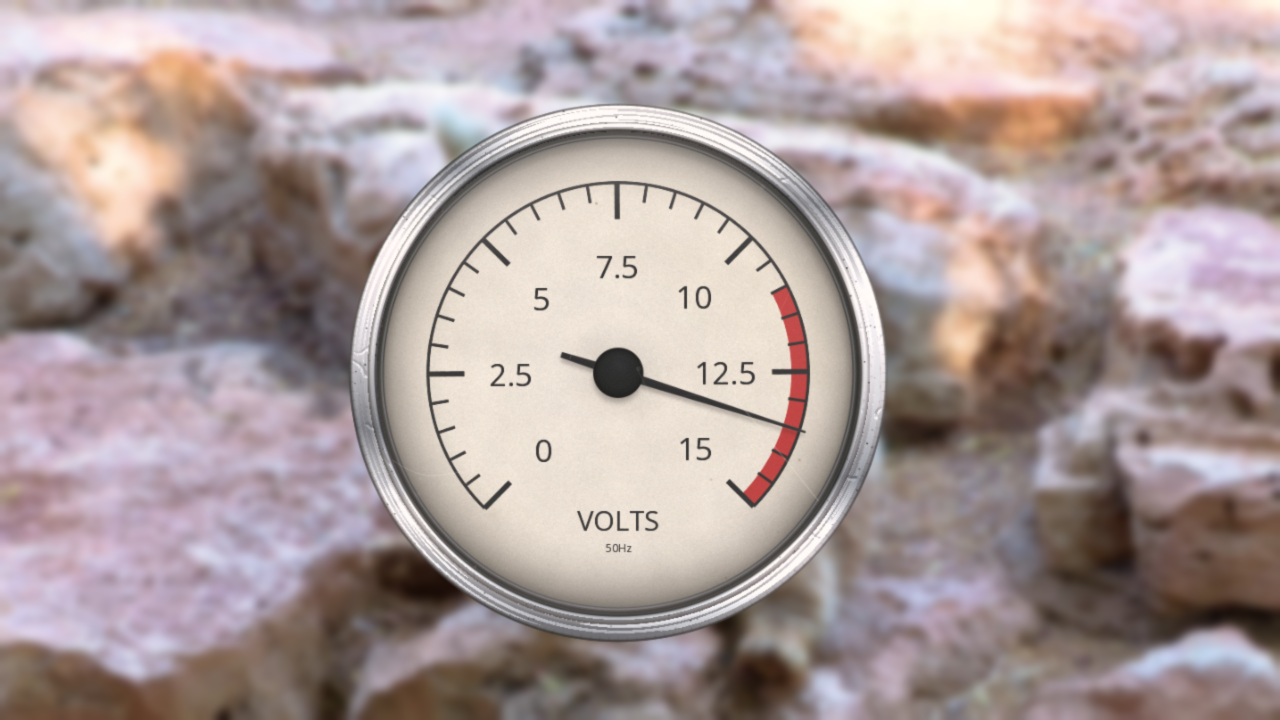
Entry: 13.5 V
